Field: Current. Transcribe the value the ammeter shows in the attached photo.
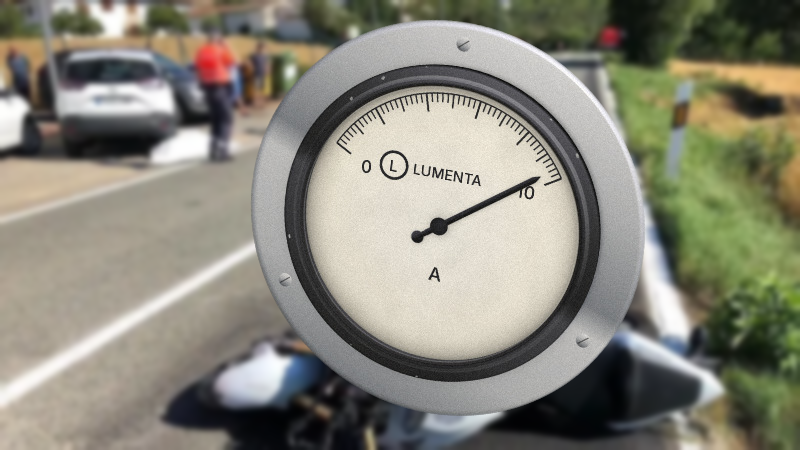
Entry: 9.6 A
